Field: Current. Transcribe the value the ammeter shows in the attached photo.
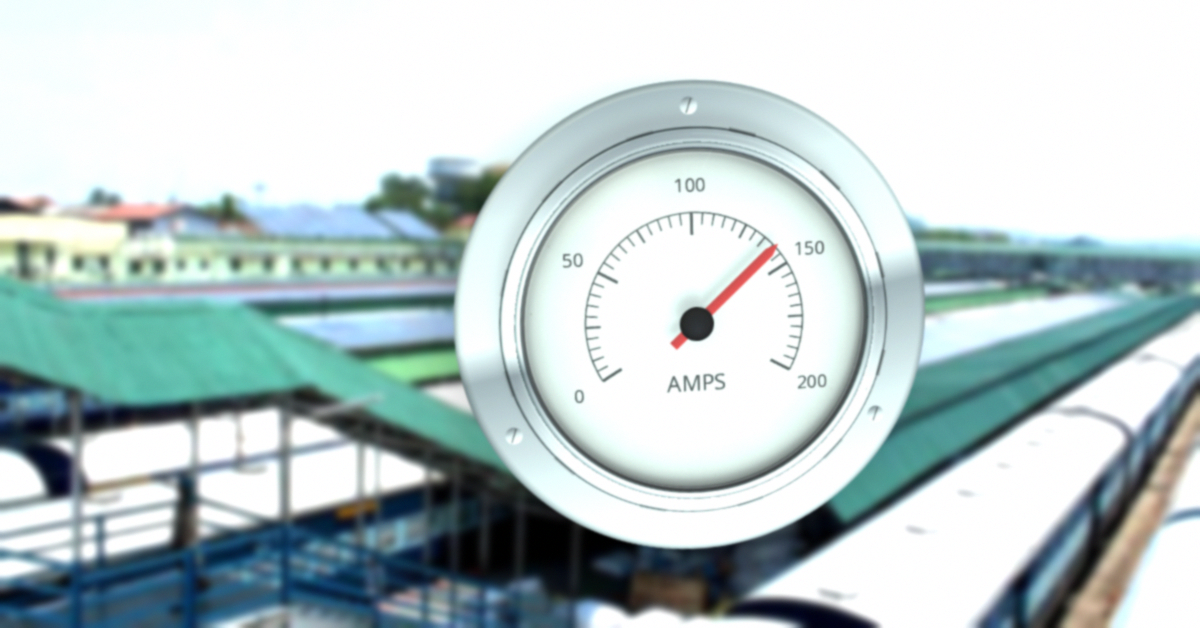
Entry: 140 A
